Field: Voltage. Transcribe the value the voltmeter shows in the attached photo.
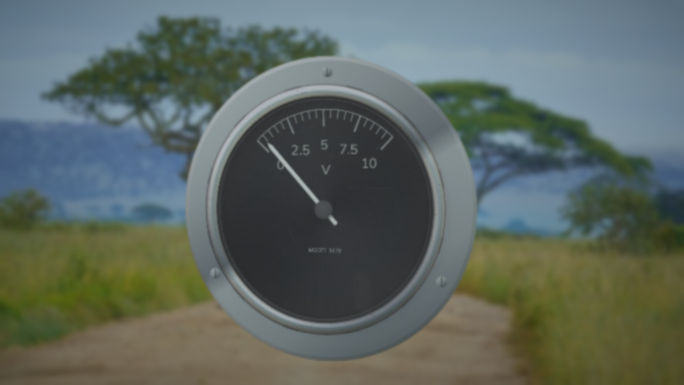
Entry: 0.5 V
